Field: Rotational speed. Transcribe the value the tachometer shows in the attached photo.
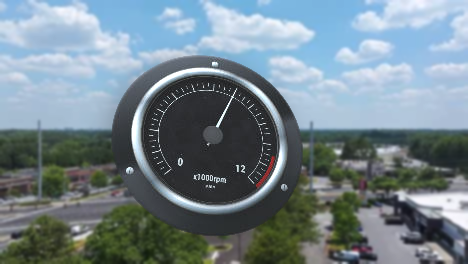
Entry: 7000 rpm
